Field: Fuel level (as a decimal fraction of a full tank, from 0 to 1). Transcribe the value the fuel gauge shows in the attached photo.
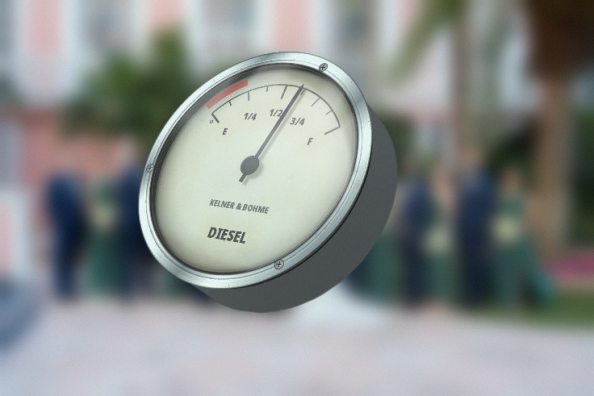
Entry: 0.625
